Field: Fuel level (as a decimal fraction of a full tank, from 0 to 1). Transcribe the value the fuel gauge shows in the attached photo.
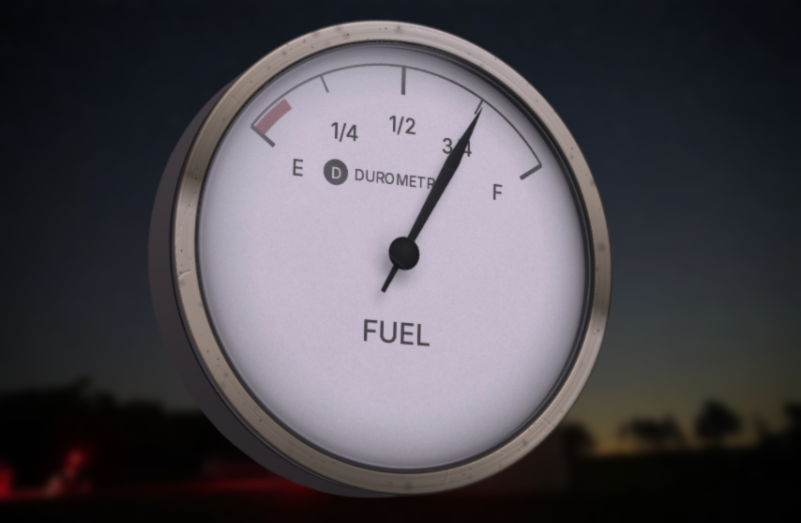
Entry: 0.75
